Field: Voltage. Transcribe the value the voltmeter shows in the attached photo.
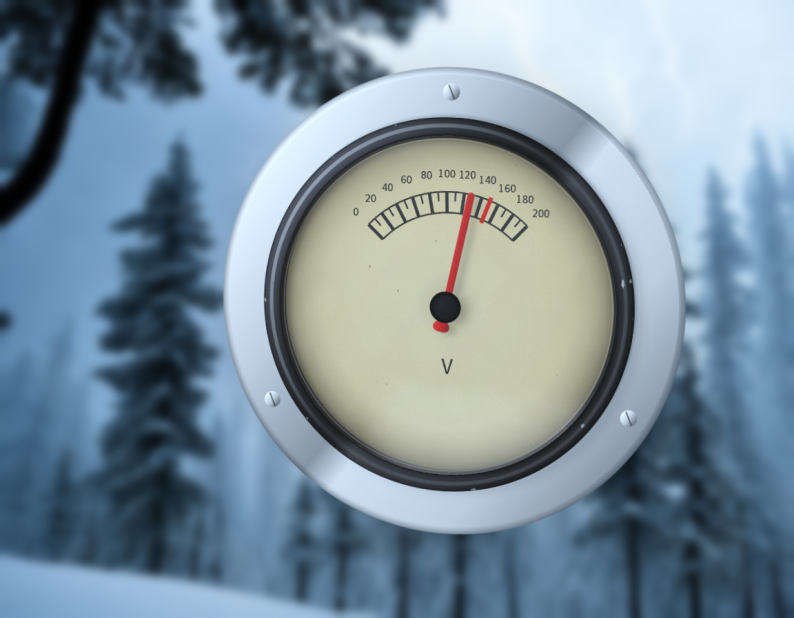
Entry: 130 V
